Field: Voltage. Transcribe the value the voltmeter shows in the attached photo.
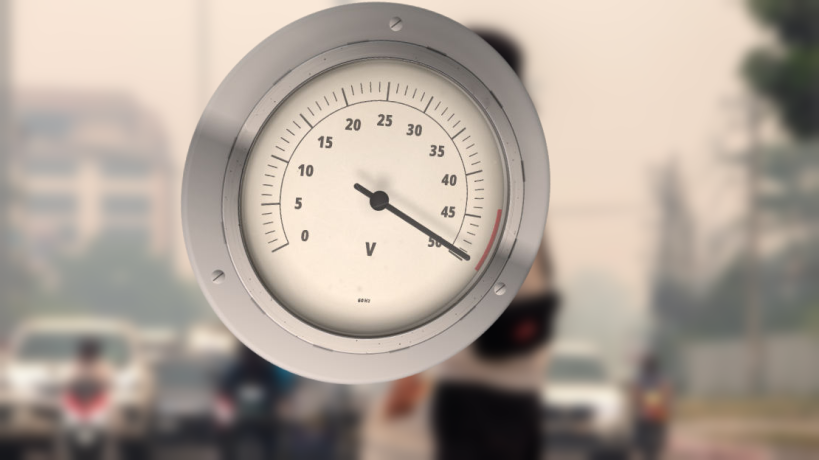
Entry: 49.5 V
